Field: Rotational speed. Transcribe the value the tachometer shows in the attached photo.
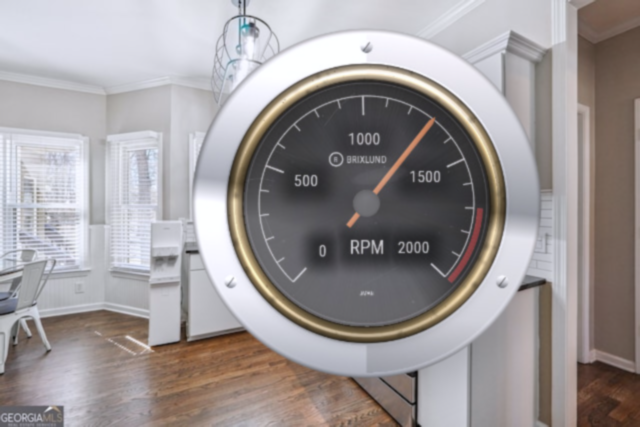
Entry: 1300 rpm
